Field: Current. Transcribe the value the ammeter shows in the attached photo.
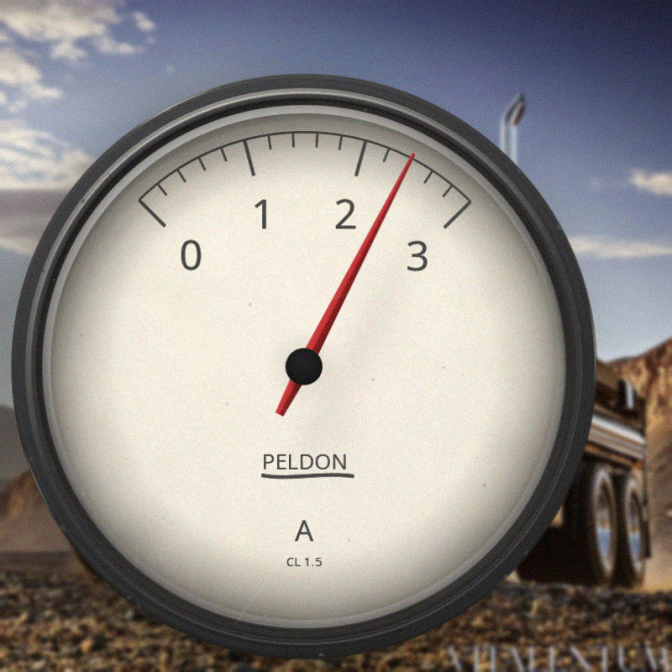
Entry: 2.4 A
